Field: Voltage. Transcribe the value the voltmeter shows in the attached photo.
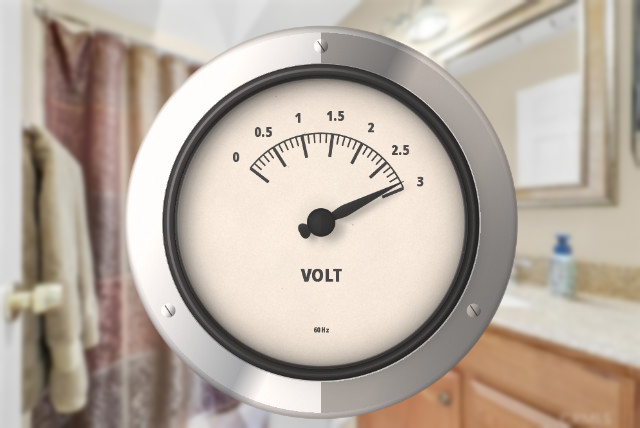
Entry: 2.9 V
